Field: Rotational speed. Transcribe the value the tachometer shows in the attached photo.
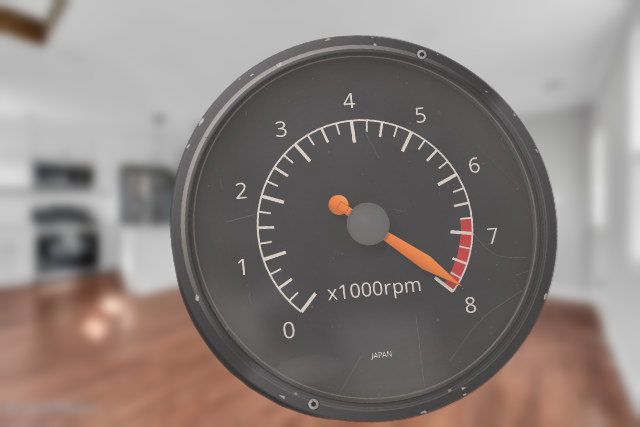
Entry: 7875 rpm
